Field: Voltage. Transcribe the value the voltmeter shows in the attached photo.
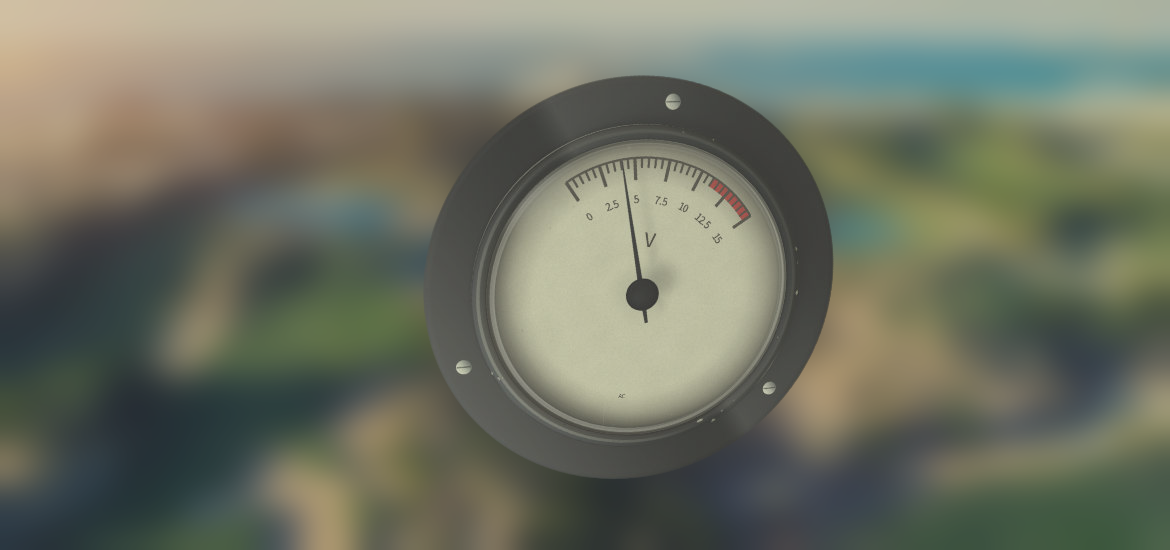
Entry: 4 V
